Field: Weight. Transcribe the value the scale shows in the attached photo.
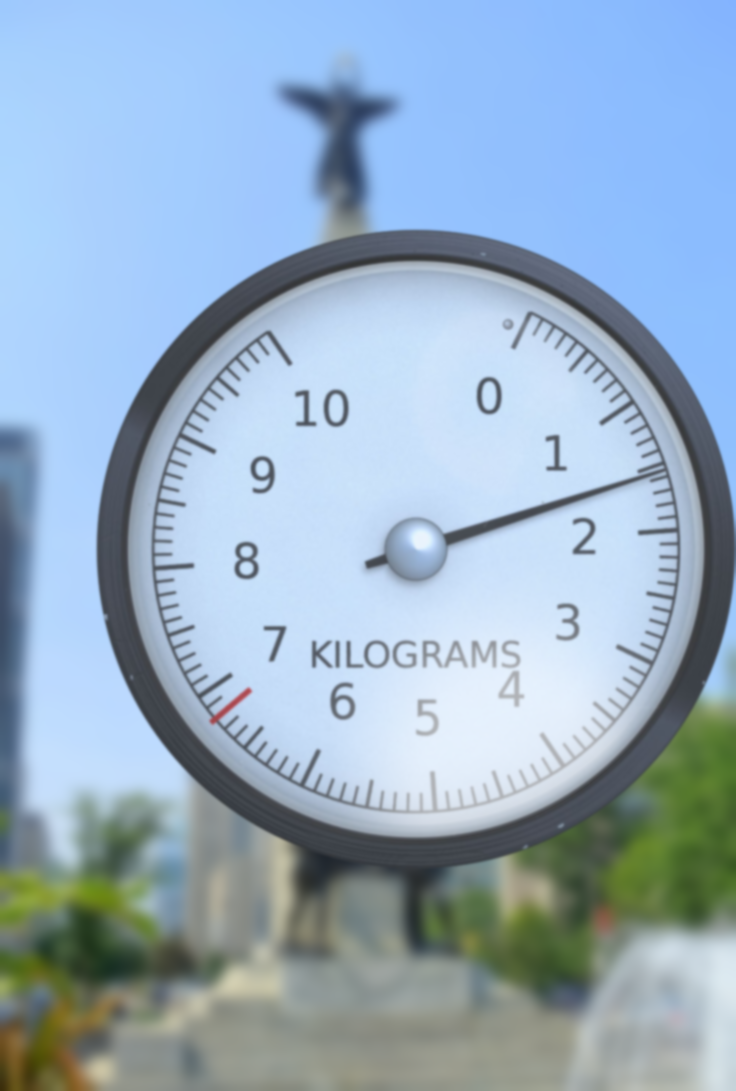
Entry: 1.55 kg
